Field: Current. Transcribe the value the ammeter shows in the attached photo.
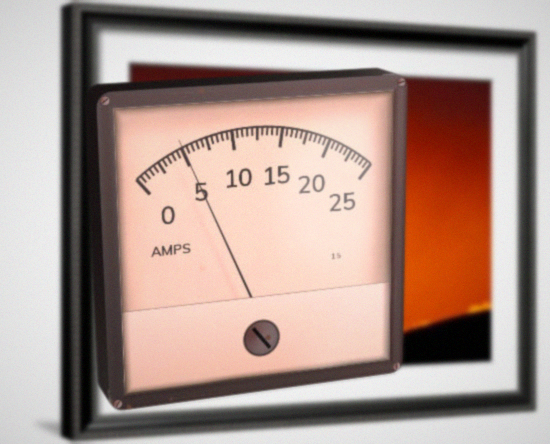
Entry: 5 A
